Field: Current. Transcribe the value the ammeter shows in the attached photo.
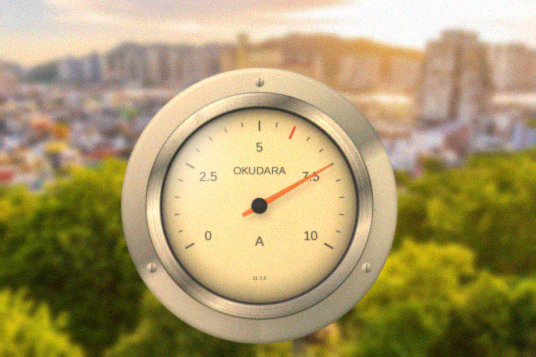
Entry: 7.5 A
